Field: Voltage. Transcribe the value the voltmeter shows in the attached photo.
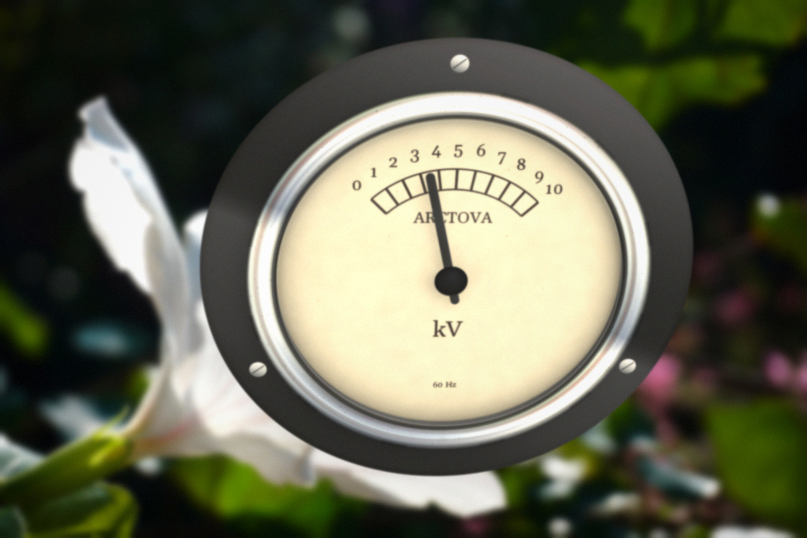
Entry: 3.5 kV
